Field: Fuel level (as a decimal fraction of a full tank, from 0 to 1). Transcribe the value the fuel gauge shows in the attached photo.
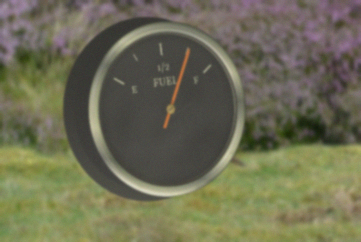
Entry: 0.75
